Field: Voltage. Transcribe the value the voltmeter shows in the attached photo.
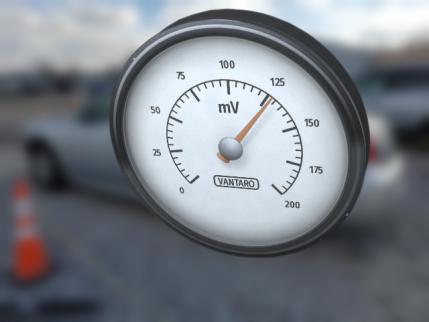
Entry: 127.5 mV
